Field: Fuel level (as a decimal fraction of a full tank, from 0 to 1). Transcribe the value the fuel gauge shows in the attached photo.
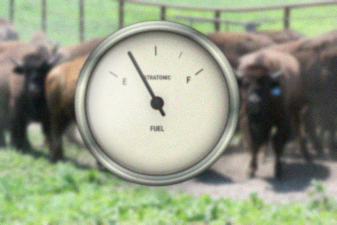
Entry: 0.25
